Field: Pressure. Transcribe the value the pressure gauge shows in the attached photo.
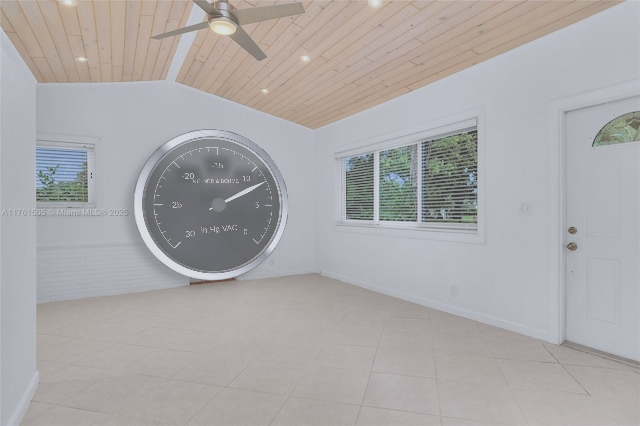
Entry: -8 inHg
